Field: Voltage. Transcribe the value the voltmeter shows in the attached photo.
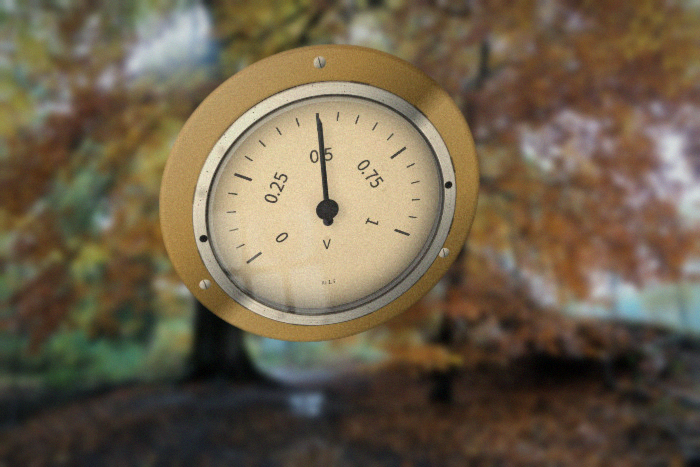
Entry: 0.5 V
